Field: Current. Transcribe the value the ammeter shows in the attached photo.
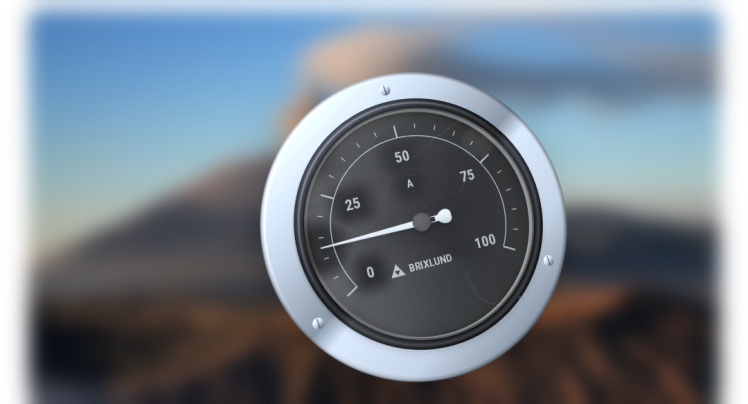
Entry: 12.5 A
